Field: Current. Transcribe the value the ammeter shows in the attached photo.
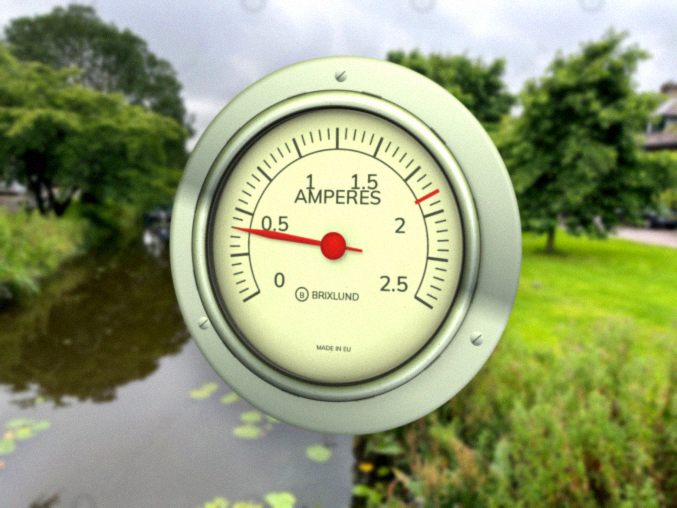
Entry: 0.4 A
